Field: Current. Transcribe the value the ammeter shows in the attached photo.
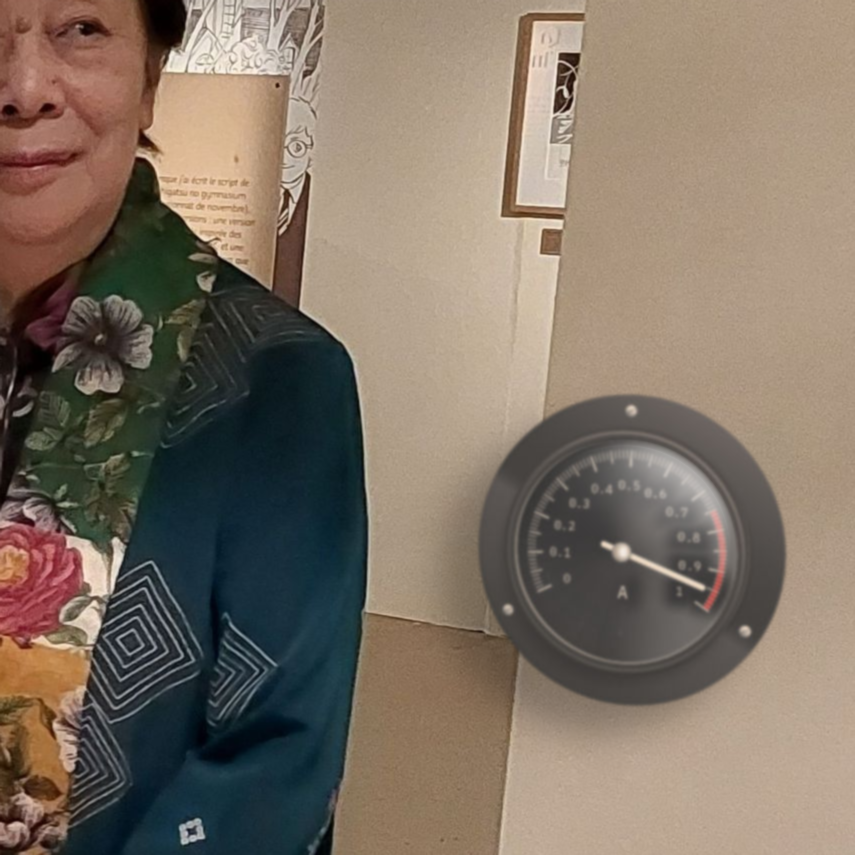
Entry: 0.95 A
